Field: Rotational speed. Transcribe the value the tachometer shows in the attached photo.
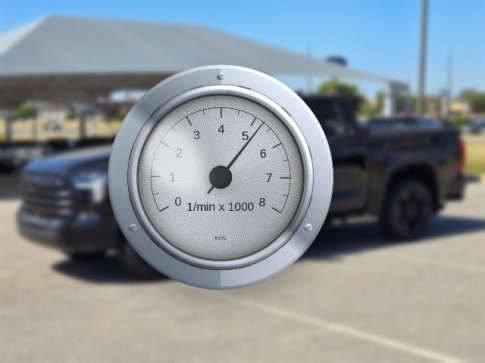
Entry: 5250 rpm
